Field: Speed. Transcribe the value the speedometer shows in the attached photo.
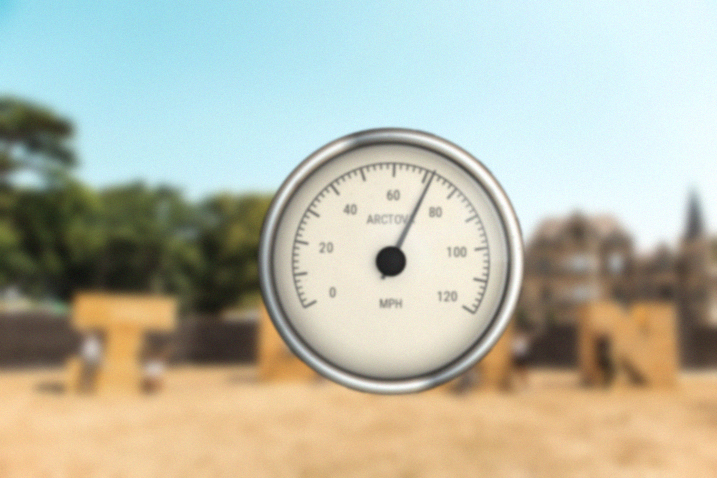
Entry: 72 mph
